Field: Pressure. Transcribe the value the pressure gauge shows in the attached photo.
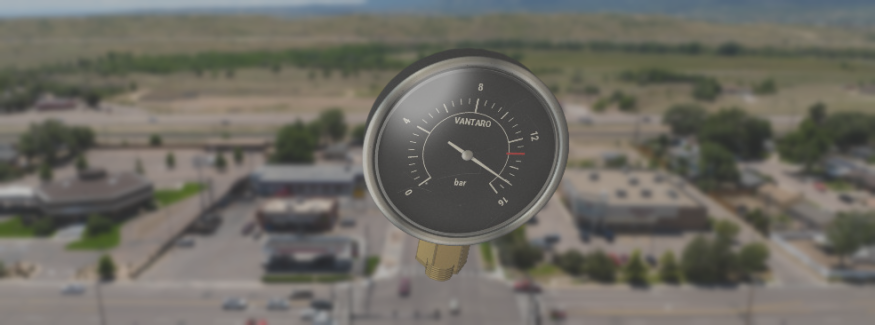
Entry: 15 bar
